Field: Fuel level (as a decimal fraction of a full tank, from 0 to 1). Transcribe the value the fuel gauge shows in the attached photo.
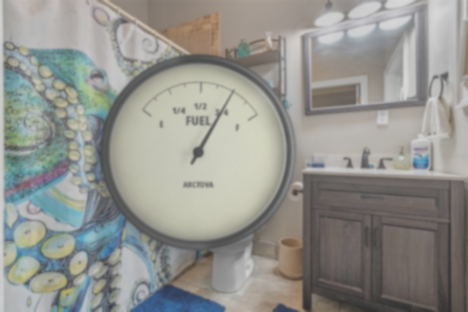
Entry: 0.75
